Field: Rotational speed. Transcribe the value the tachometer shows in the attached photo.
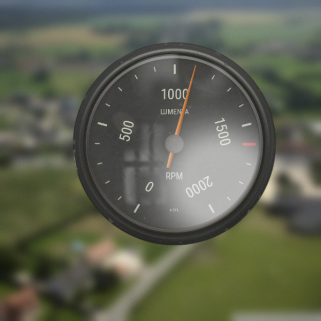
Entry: 1100 rpm
